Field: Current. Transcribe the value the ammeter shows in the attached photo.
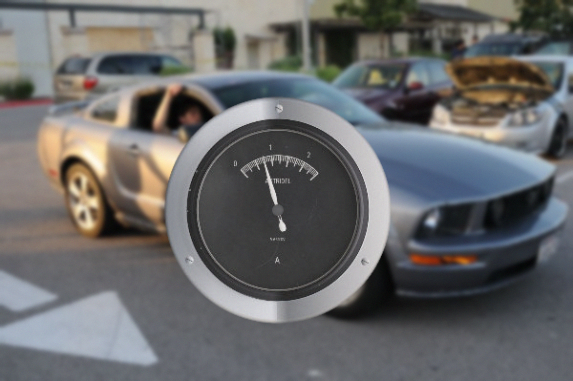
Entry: 0.75 A
